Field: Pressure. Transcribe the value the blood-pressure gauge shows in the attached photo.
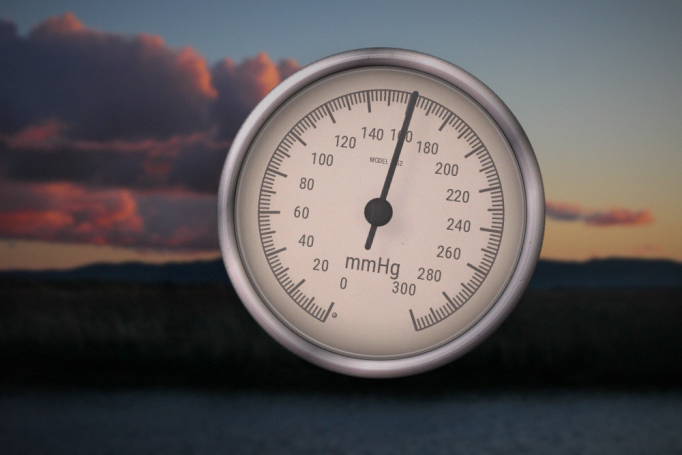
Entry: 162 mmHg
